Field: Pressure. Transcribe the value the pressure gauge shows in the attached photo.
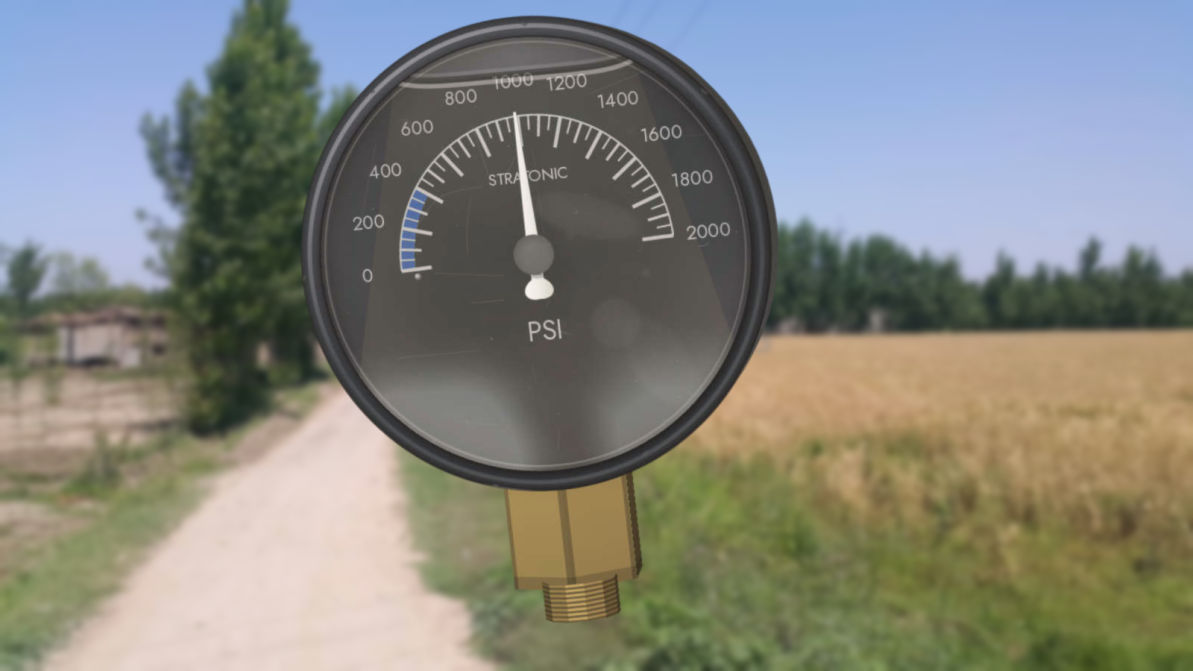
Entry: 1000 psi
